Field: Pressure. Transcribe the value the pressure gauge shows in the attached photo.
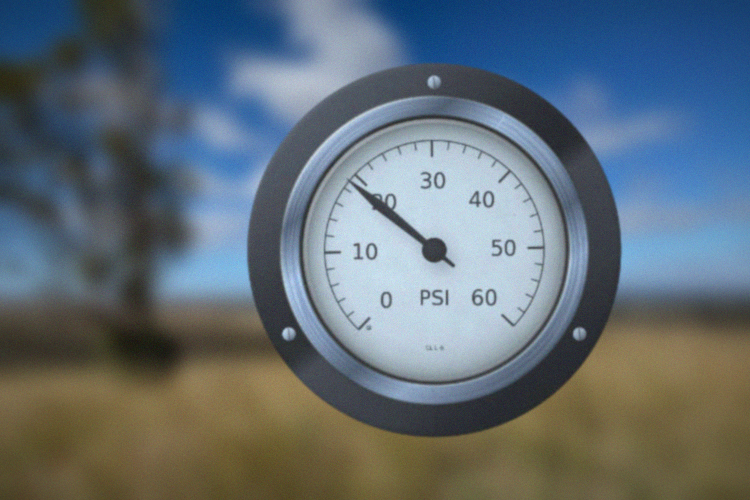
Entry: 19 psi
